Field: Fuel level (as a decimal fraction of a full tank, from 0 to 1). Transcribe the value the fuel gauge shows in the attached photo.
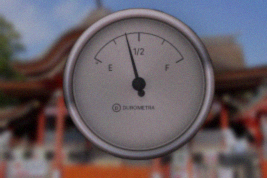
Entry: 0.375
